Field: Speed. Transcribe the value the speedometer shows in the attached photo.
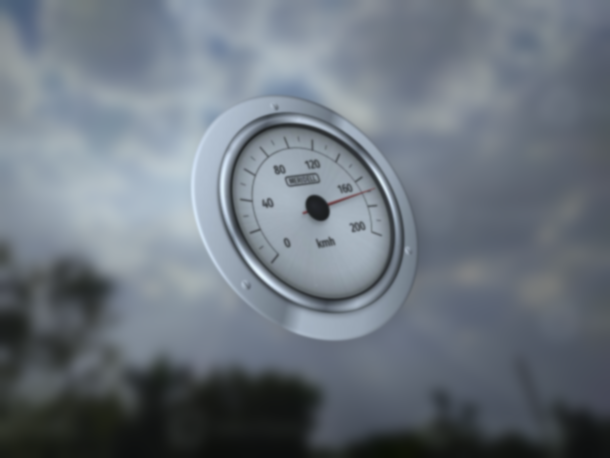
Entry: 170 km/h
